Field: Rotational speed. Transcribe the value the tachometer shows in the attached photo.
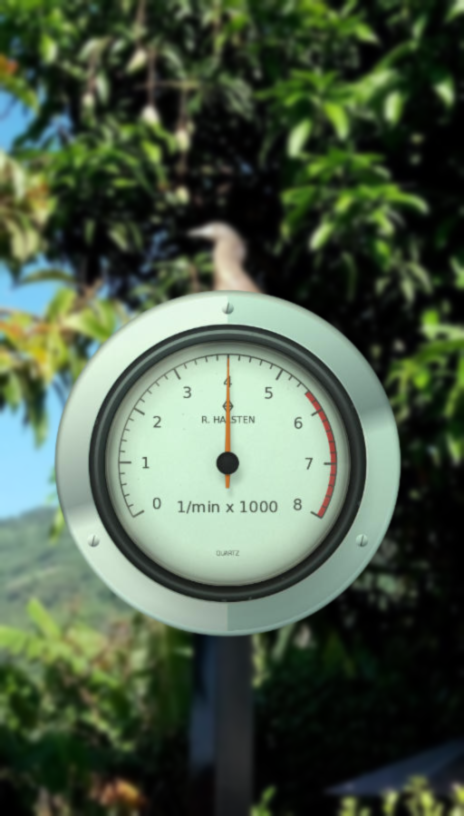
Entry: 4000 rpm
